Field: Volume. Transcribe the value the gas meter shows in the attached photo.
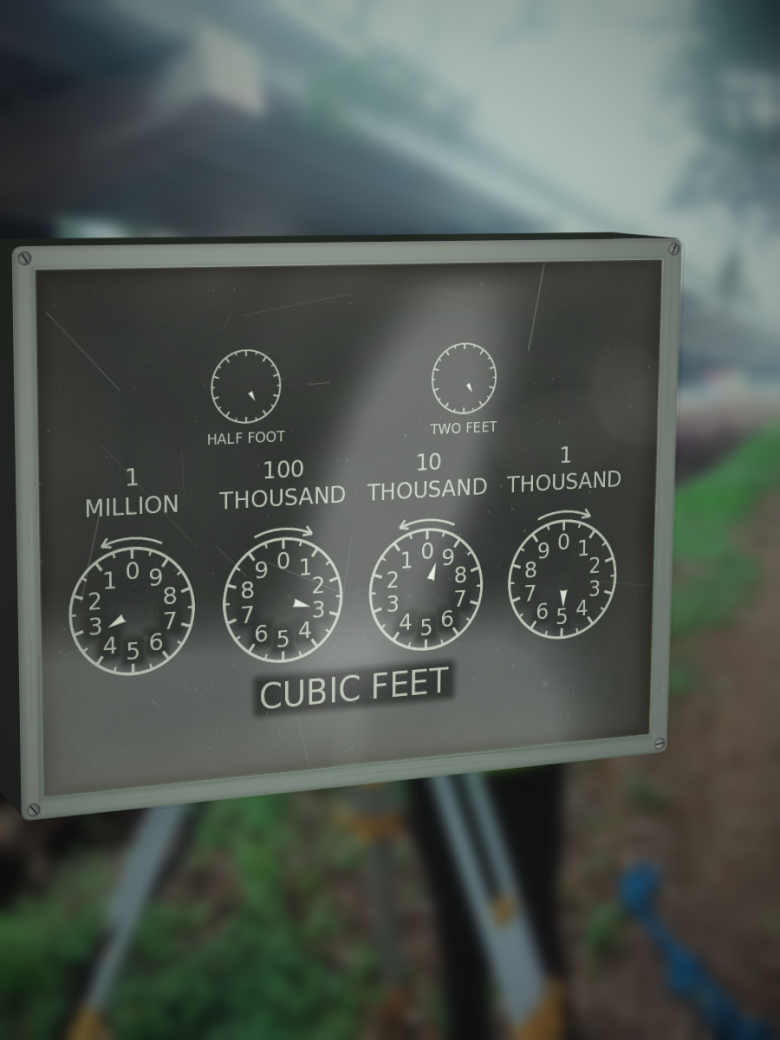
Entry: 329500 ft³
